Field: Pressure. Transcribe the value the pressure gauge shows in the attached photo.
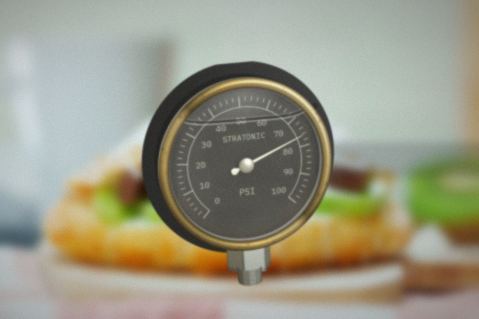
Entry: 76 psi
